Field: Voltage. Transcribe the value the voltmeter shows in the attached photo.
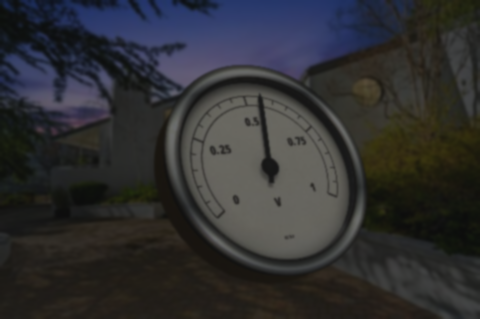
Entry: 0.55 V
